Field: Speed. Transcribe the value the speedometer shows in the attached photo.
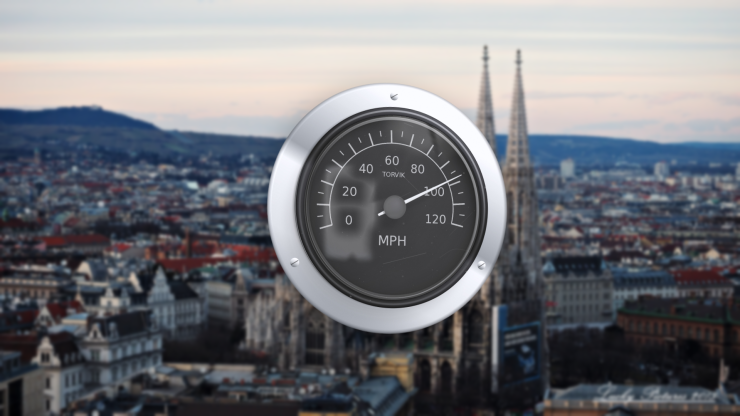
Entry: 97.5 mph
